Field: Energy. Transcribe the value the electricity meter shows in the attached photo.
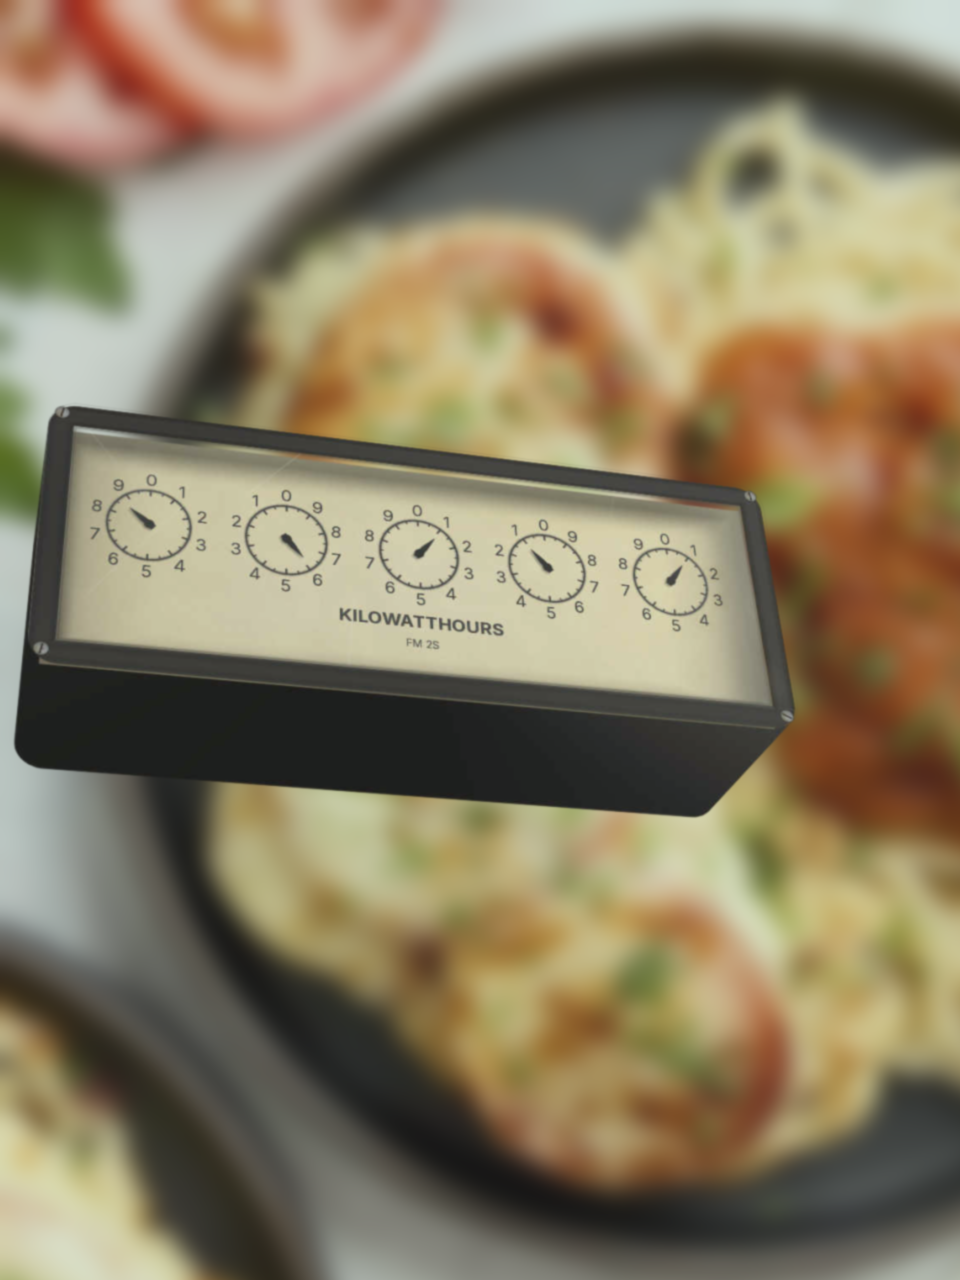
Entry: 86111 kWh
